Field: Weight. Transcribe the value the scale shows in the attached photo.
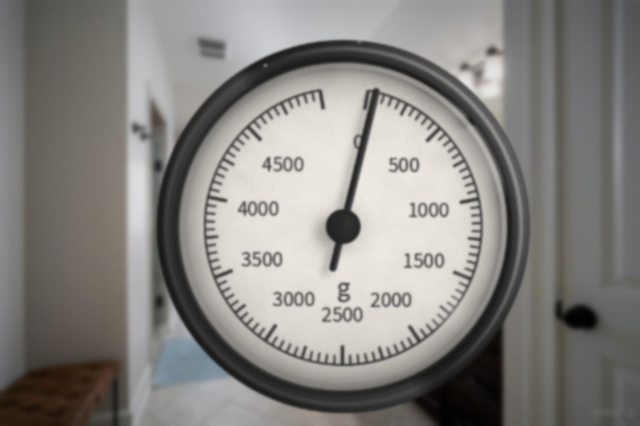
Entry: 50 g
